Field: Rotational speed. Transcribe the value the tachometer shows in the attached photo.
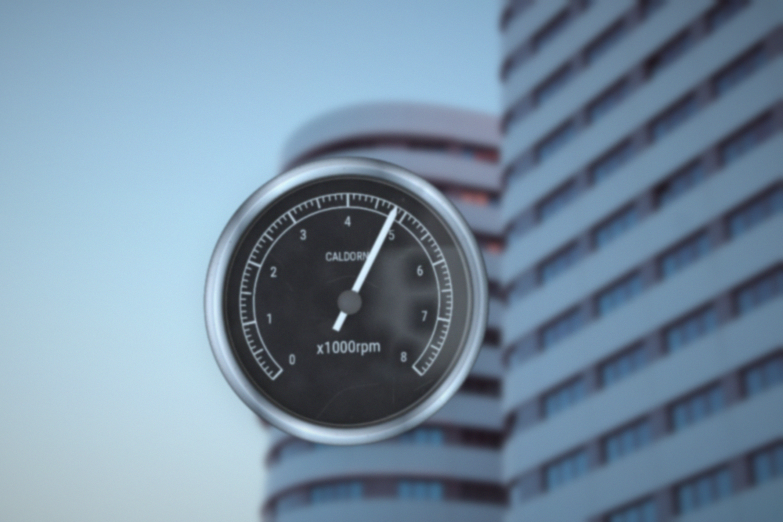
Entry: 4800 rpm
